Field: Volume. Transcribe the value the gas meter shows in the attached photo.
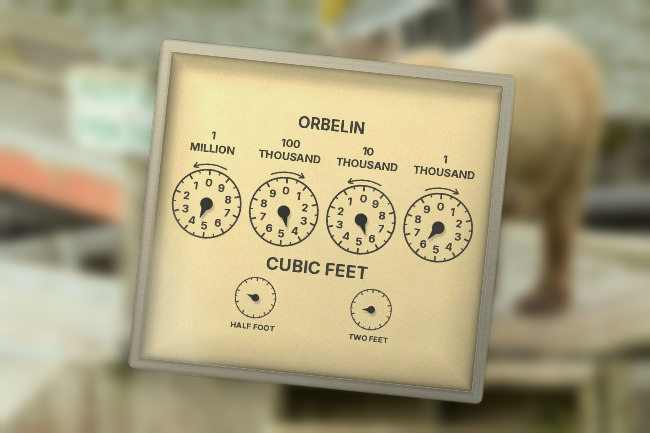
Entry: 445600 ft³
